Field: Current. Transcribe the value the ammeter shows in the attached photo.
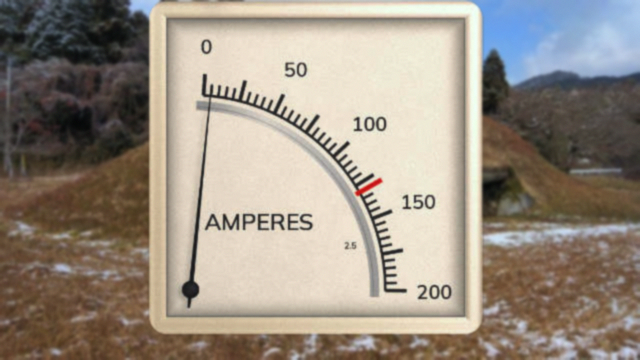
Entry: 5 A
